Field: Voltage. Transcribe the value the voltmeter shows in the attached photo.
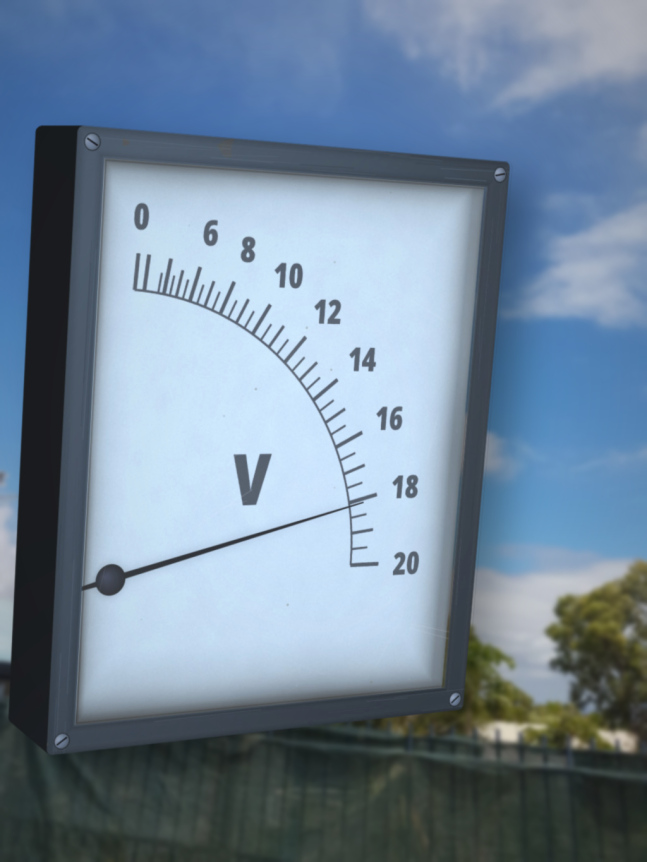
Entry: 18 V
